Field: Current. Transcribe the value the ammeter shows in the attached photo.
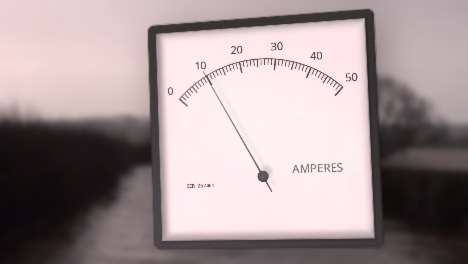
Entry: 10 A
